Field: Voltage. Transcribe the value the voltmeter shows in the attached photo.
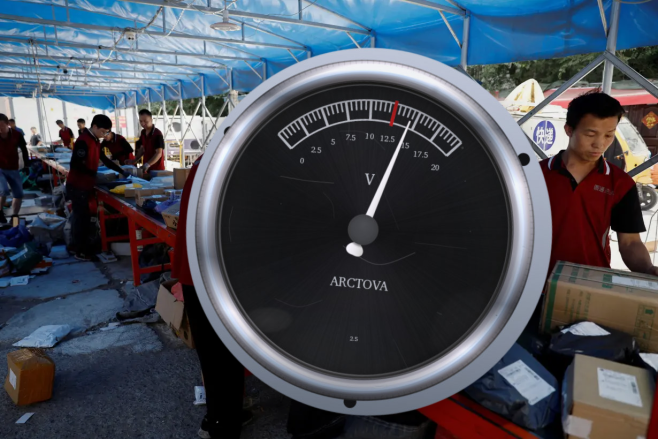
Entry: 14.5 V
